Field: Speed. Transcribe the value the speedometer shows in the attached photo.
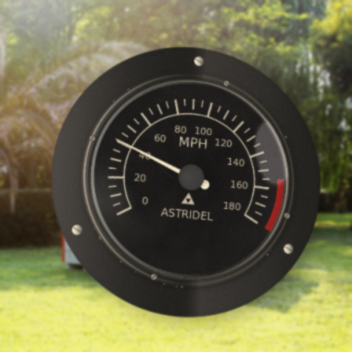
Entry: 40 mph
